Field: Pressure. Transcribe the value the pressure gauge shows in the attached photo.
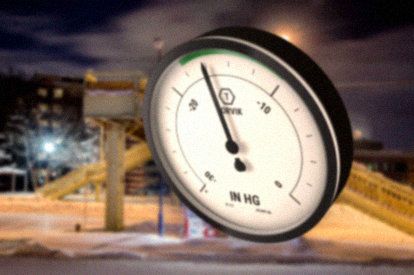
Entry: -16 inHg
